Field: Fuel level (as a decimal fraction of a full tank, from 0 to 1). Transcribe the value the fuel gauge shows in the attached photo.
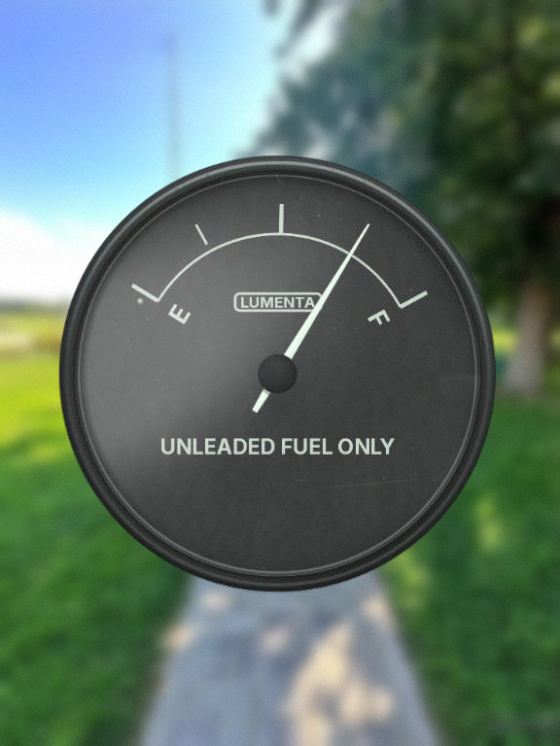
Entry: 0.75
